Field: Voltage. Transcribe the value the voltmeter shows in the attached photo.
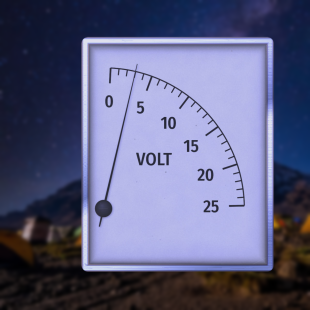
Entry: 3 V
